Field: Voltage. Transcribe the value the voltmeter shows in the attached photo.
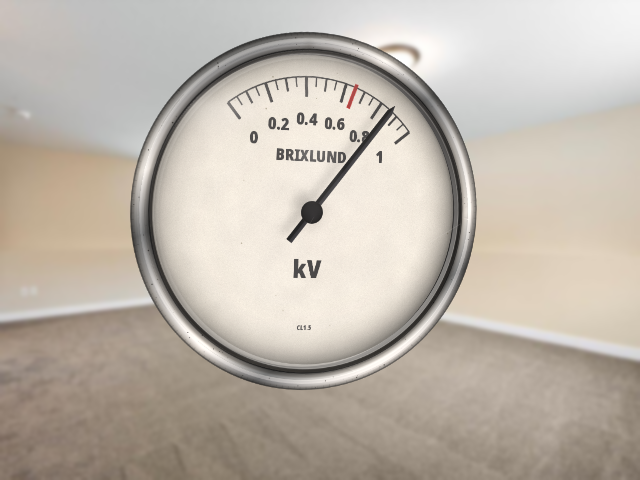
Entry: 0.85 kV
